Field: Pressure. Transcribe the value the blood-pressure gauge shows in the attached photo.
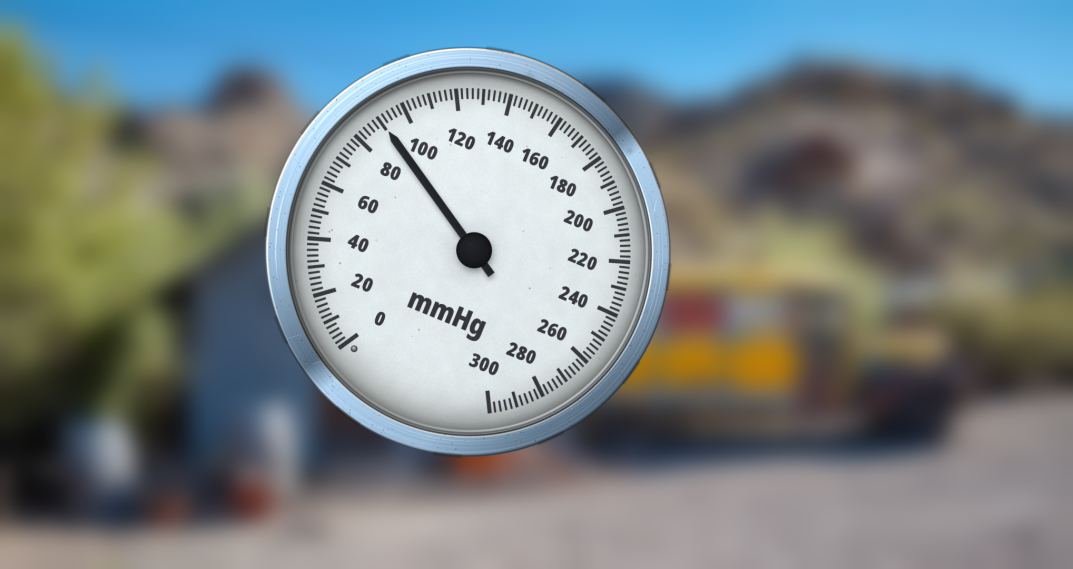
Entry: 90 mmHg
